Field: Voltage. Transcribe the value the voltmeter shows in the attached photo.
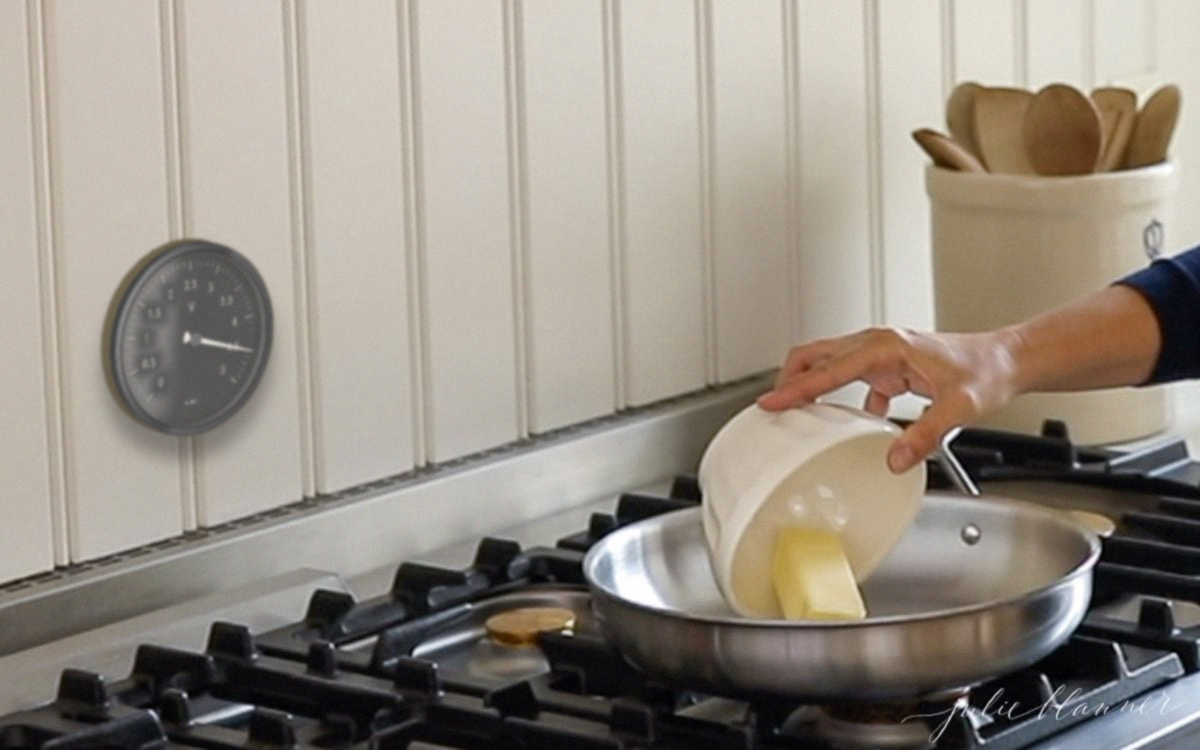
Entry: 4.5 V
